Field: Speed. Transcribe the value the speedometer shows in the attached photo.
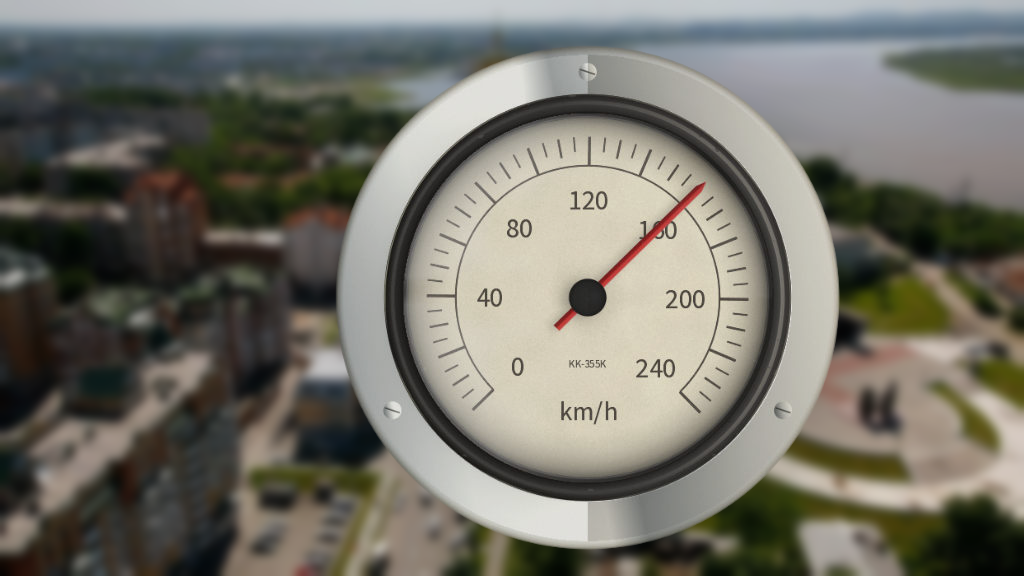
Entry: 160 km/h
